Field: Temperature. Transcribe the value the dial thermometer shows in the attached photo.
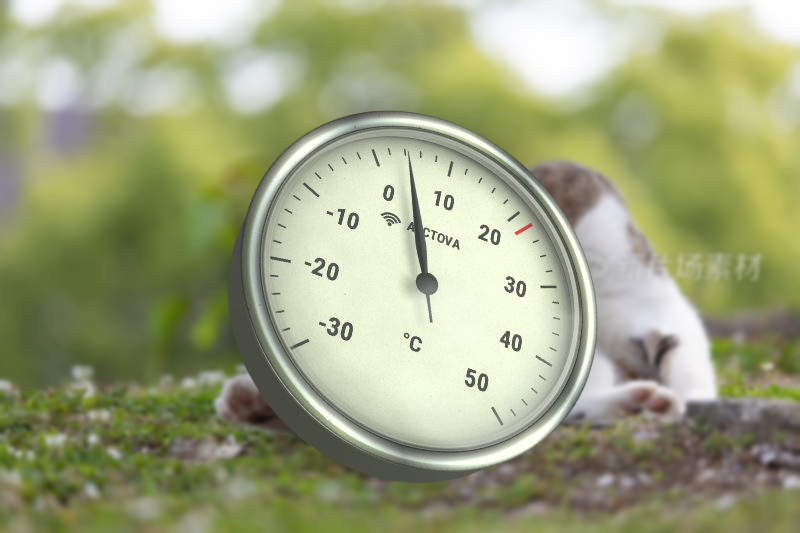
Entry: 4 °C
